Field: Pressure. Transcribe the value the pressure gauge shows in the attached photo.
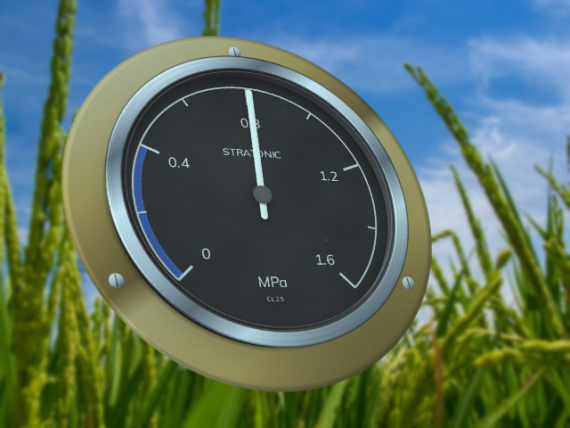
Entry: 0.8 MPa
